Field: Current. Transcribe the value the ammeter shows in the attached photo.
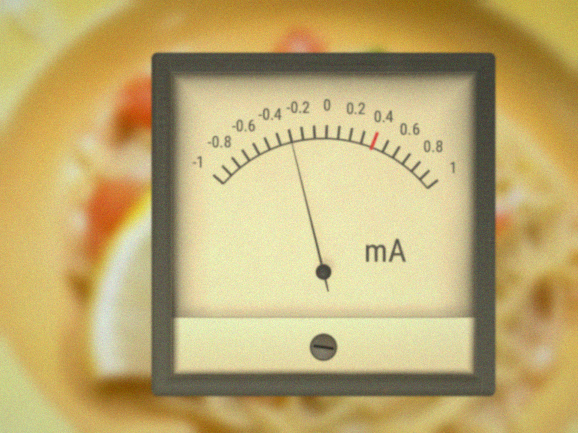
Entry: -0.3 mA
